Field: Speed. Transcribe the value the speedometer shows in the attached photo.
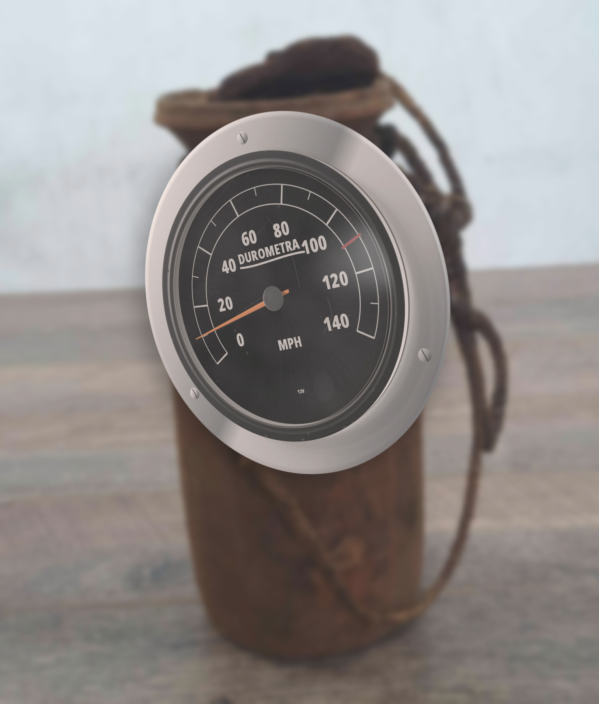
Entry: 10 mph
